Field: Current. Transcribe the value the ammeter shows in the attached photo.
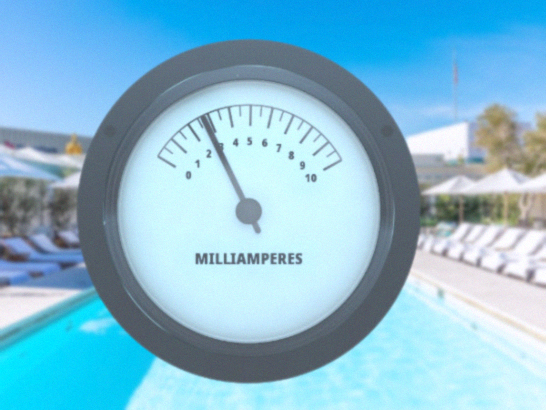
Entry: 2.75 mA
